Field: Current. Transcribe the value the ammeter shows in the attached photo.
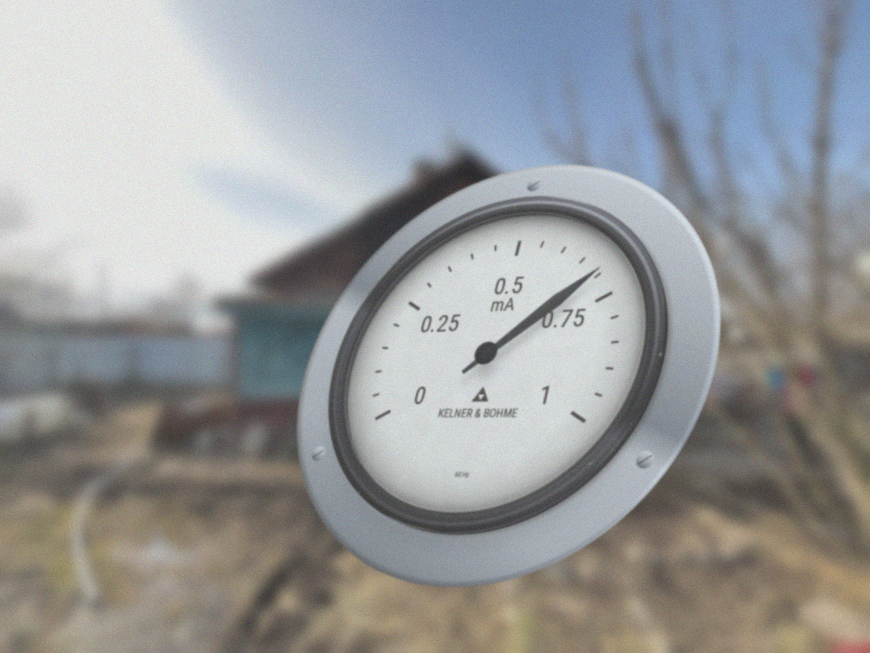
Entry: 0.7 mA
